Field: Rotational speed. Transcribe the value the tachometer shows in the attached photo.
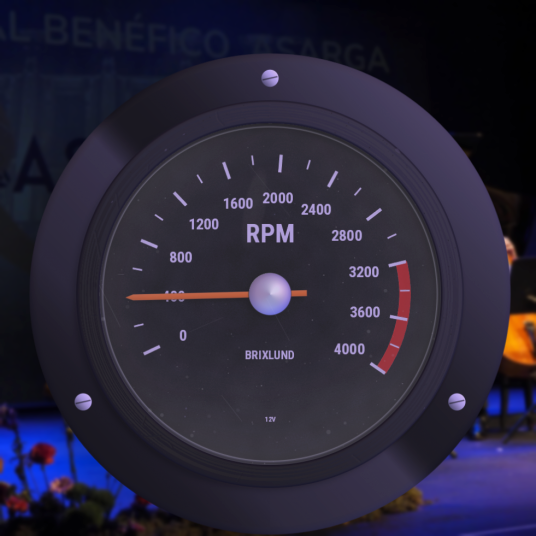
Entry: 400 rpm
